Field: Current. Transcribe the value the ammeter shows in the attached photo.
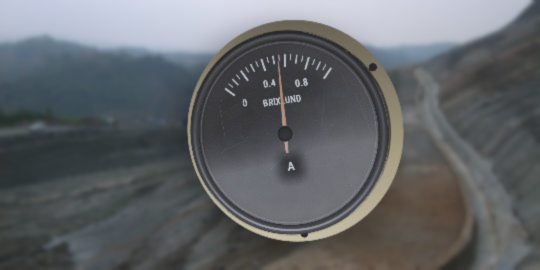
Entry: 0.55 A
